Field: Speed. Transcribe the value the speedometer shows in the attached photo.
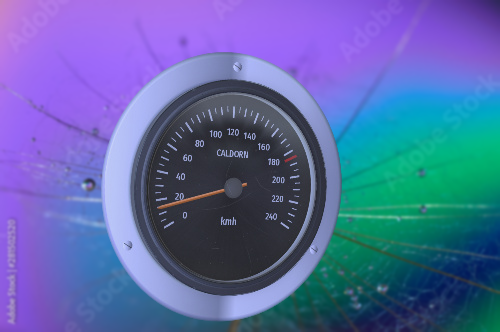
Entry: 15 km/h
